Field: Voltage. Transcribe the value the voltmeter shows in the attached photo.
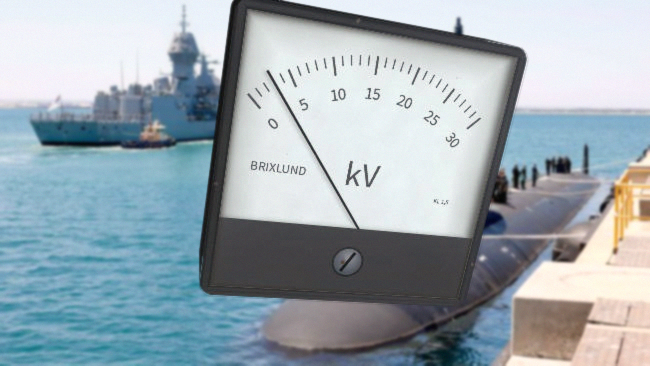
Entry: 3 kV
